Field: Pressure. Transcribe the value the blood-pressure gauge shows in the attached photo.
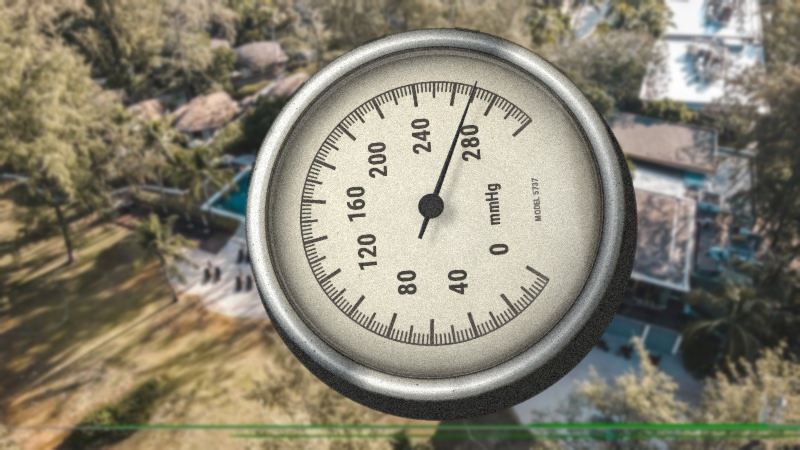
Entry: 270 mmHg
